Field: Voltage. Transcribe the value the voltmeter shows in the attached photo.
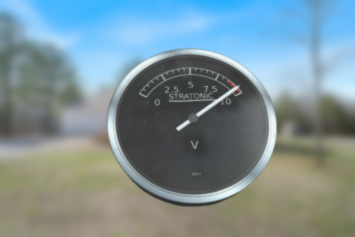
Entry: 9.5 V
